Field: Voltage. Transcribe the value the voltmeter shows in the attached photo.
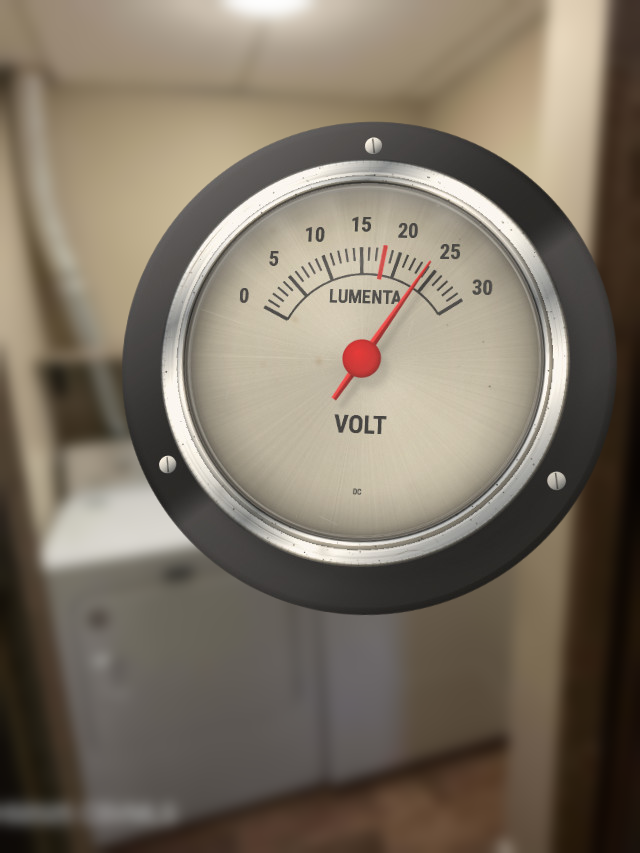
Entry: 24 V
